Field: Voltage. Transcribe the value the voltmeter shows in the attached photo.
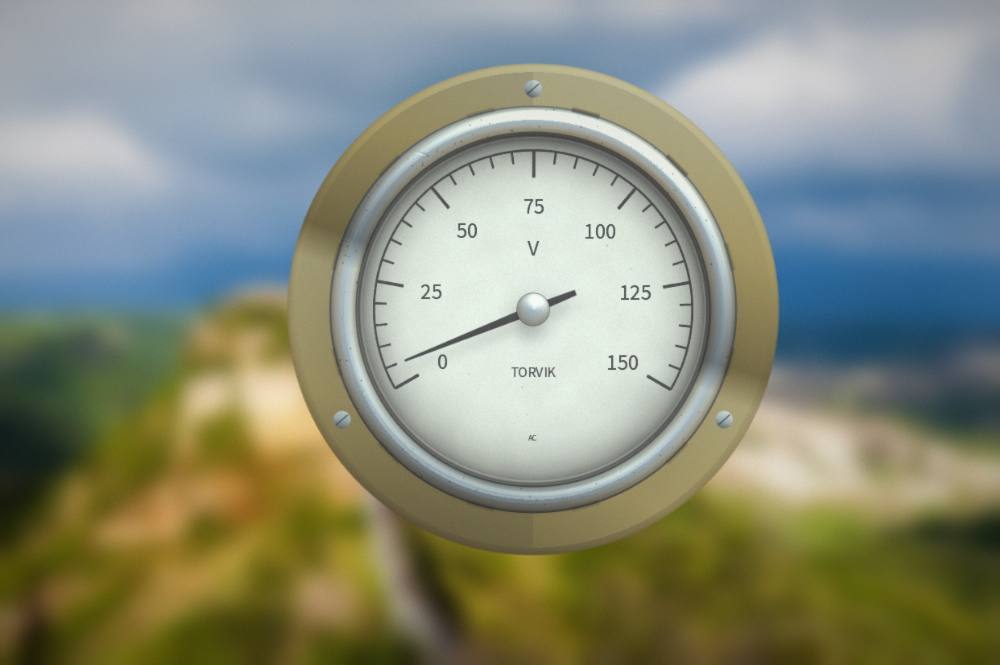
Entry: 5 V
